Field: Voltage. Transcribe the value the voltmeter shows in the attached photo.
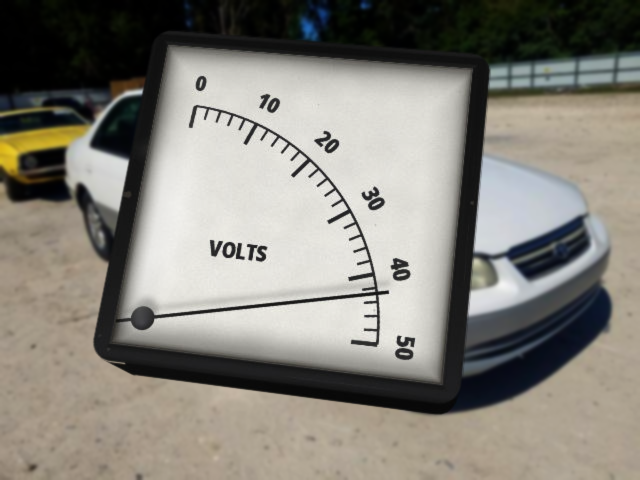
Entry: 43 V
